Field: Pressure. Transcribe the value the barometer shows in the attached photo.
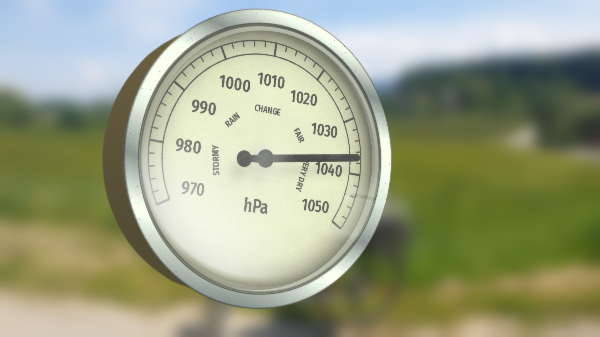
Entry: 1037 hPa
